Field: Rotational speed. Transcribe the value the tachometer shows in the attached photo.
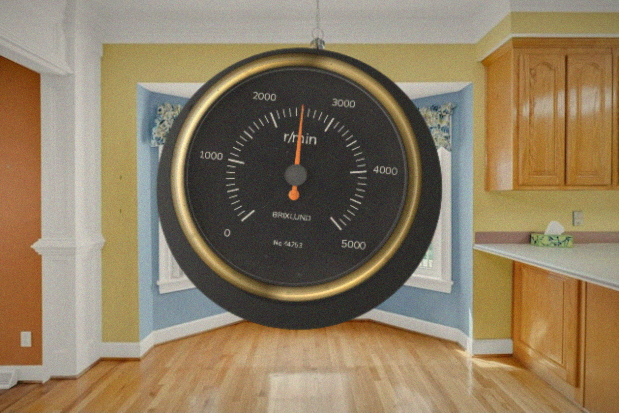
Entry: 2500 rpm
